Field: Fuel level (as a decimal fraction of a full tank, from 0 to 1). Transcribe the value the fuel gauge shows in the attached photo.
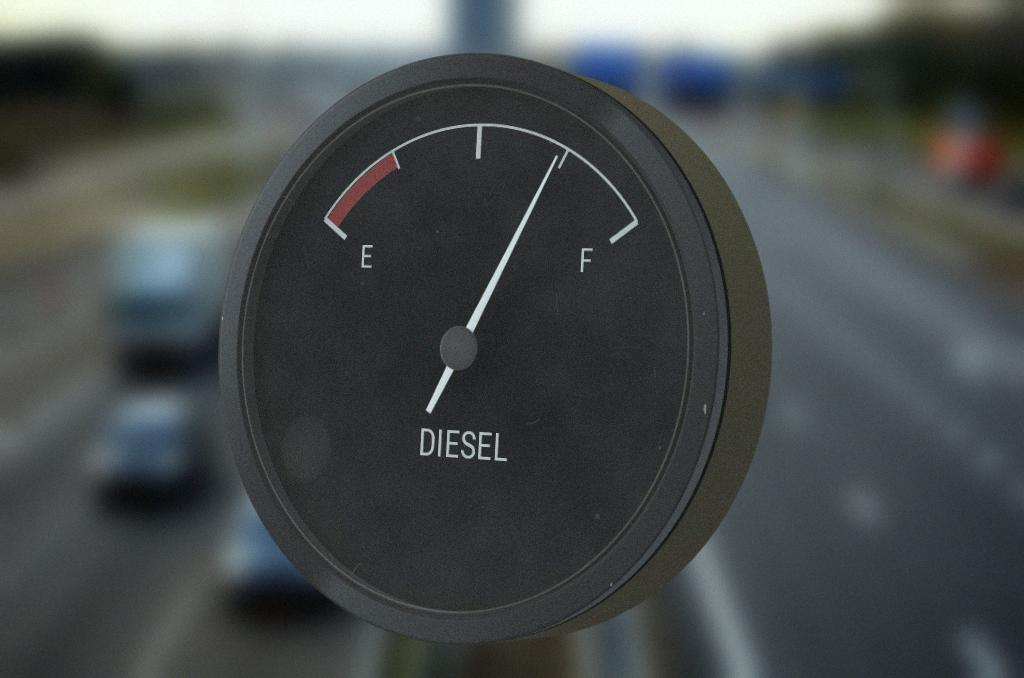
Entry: 0.75
